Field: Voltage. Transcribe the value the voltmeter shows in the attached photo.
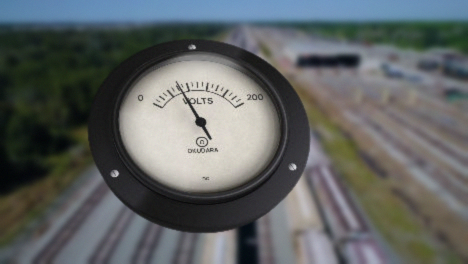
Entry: 60 V
